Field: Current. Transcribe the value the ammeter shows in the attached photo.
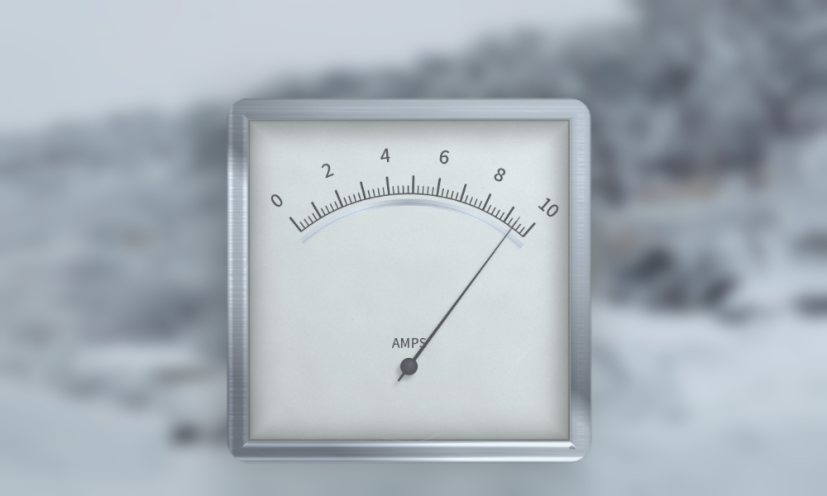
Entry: 9.4 A
